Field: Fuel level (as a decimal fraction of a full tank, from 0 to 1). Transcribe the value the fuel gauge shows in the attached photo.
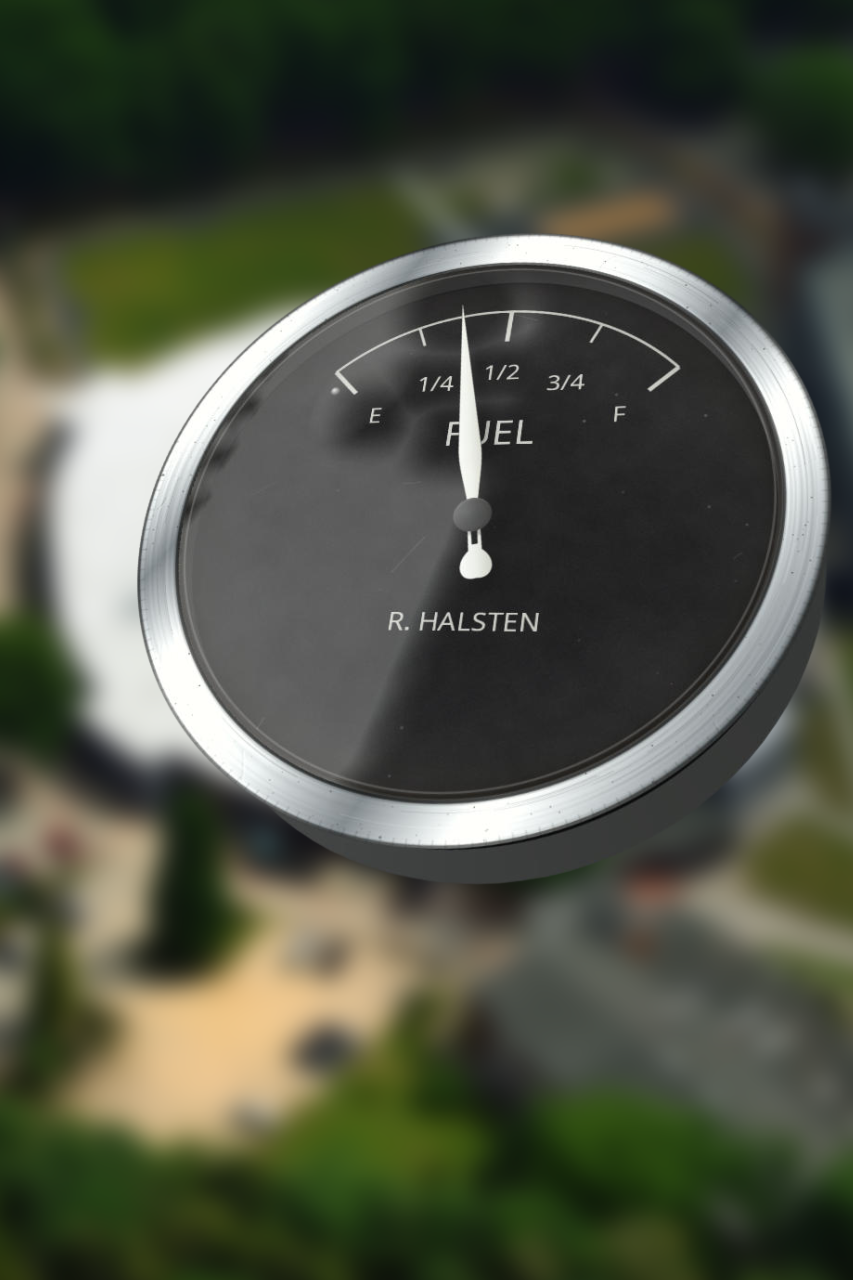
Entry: 0.375
